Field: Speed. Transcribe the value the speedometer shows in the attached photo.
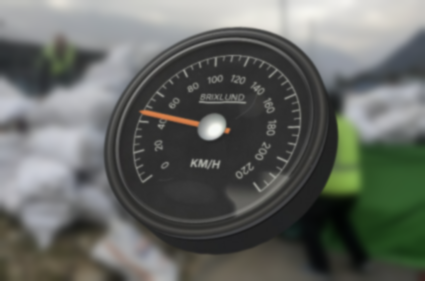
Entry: 45 km/h
